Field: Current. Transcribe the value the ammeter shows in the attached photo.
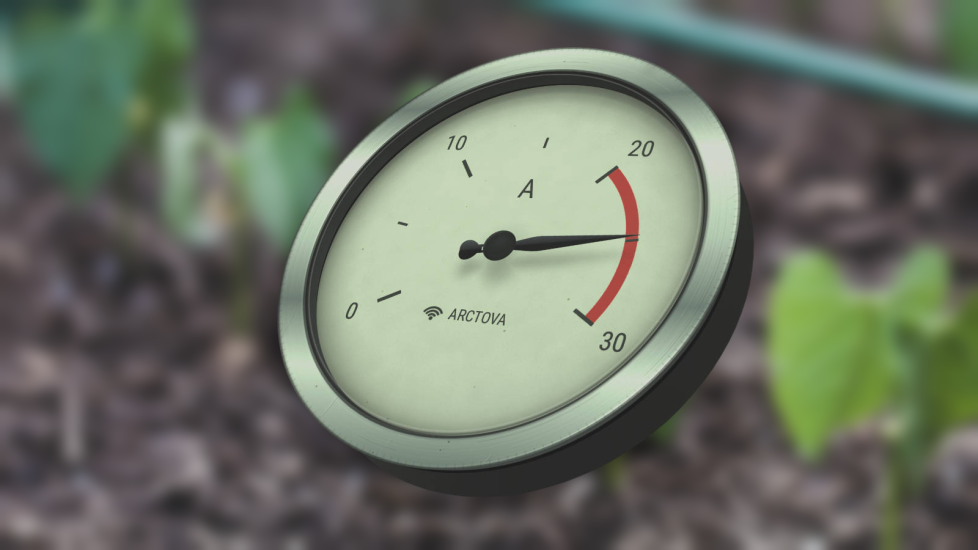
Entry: 25 A
